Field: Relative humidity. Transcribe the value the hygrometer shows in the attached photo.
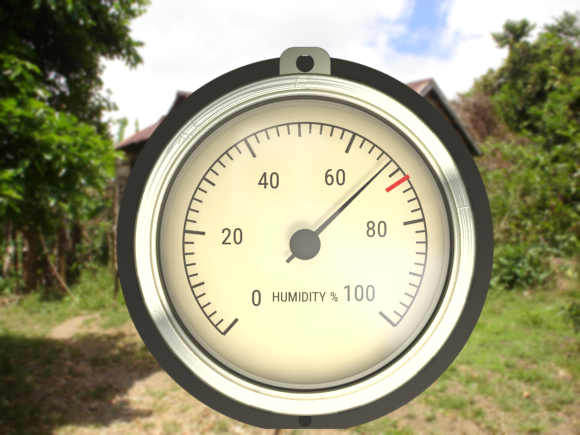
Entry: 68 %
